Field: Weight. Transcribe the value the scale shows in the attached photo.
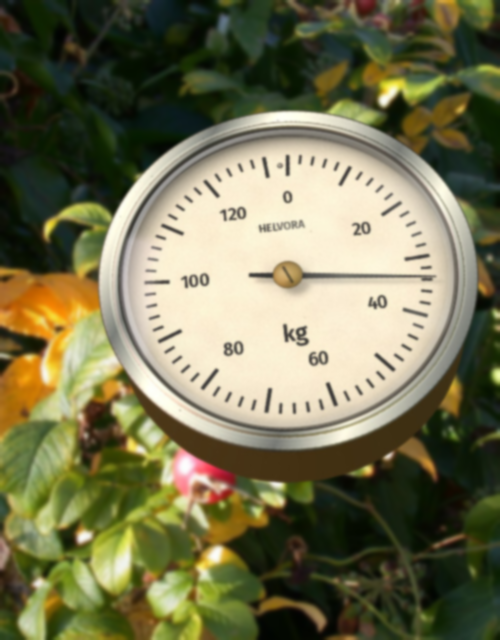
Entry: 34 kg
